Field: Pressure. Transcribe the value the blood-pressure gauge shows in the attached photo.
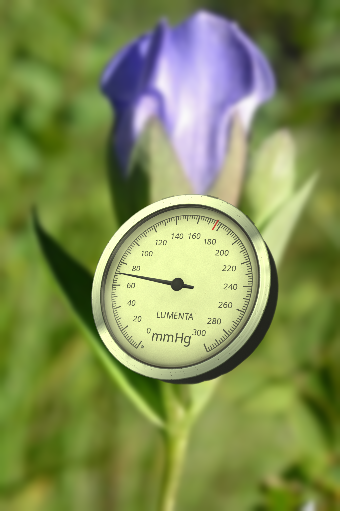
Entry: 70 mmHg
